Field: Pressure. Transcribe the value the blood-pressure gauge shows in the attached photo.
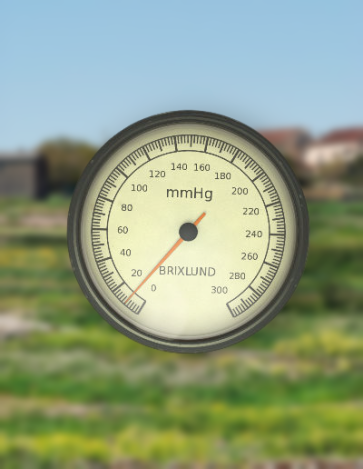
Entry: 10 mmHg
